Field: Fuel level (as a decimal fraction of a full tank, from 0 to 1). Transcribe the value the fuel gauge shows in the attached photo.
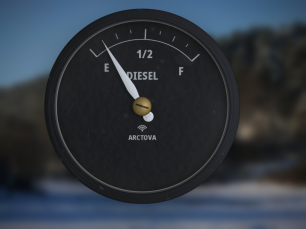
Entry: 0.125
